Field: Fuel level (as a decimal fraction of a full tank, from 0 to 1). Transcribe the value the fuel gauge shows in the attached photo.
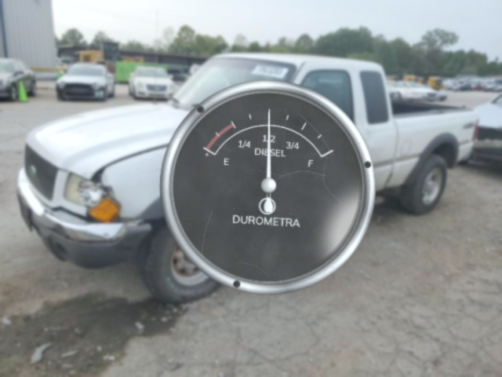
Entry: 0.5
